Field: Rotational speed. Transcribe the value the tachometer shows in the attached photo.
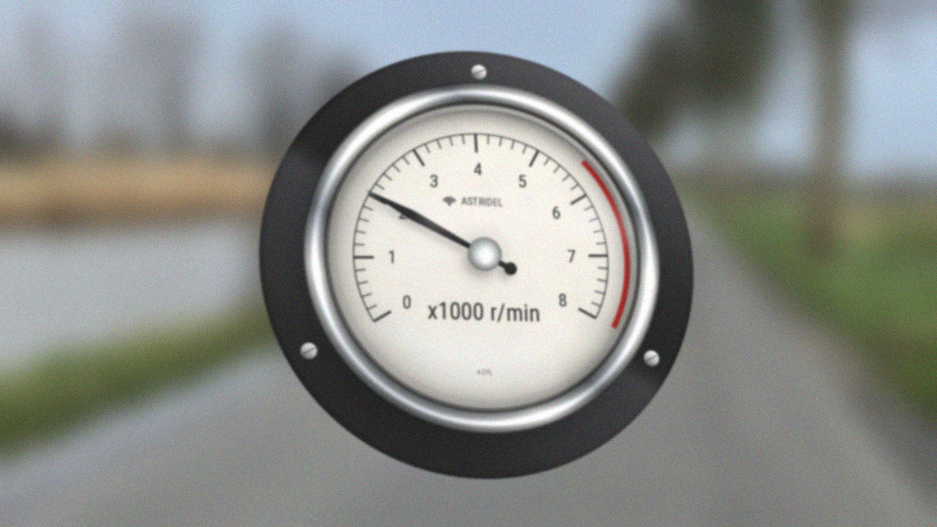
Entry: 2000 rpm
